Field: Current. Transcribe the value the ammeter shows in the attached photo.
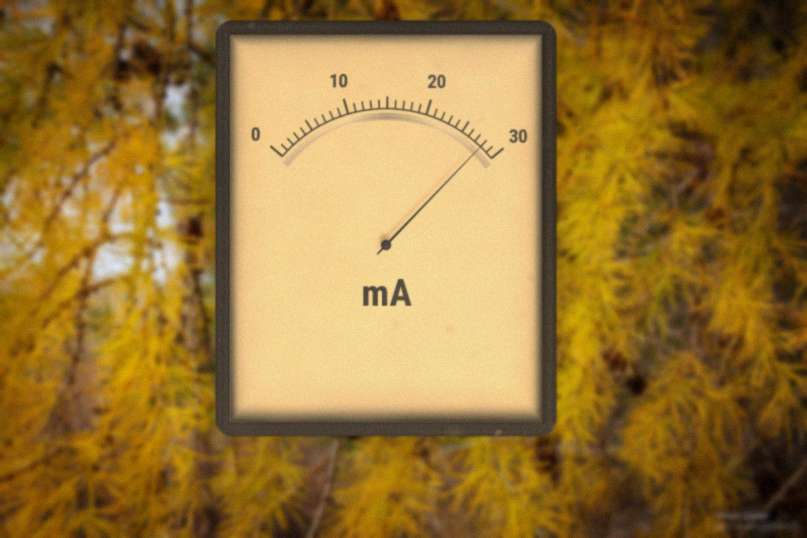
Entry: 28 mA
